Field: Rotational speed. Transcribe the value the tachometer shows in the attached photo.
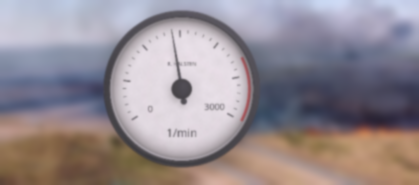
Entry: 1400 rpm
